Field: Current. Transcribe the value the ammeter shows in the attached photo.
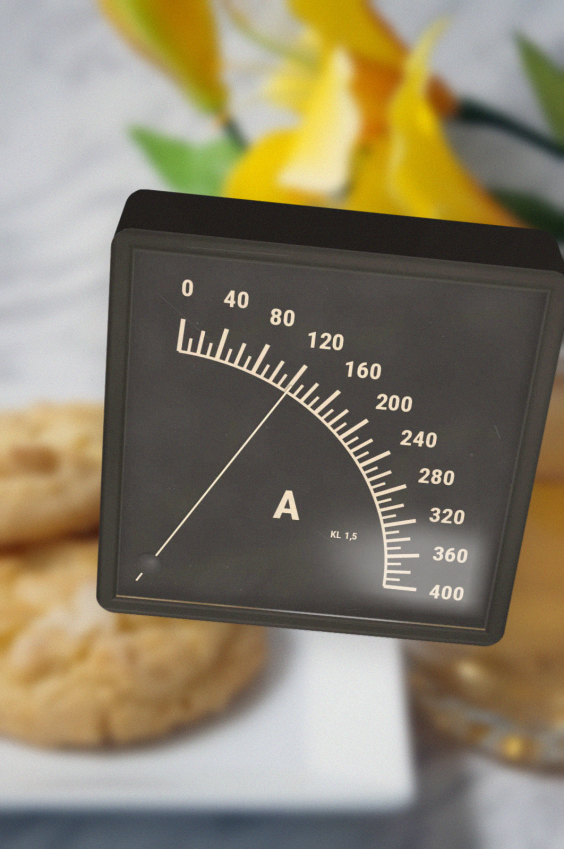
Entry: 120 A
